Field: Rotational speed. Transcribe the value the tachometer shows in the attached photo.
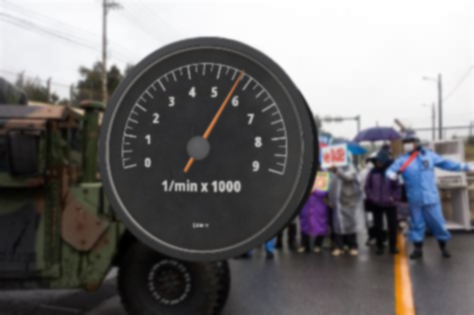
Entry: 5750 rpm
